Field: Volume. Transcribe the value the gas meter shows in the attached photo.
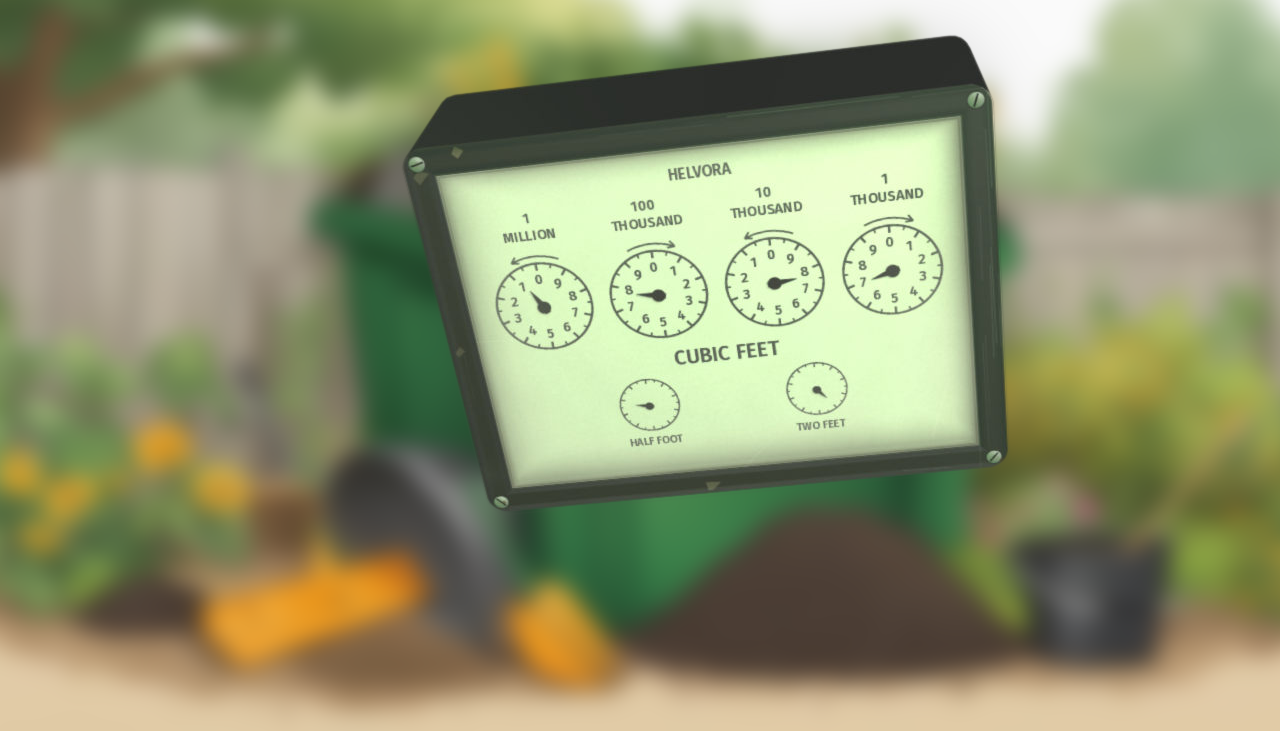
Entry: 77700 ft³
